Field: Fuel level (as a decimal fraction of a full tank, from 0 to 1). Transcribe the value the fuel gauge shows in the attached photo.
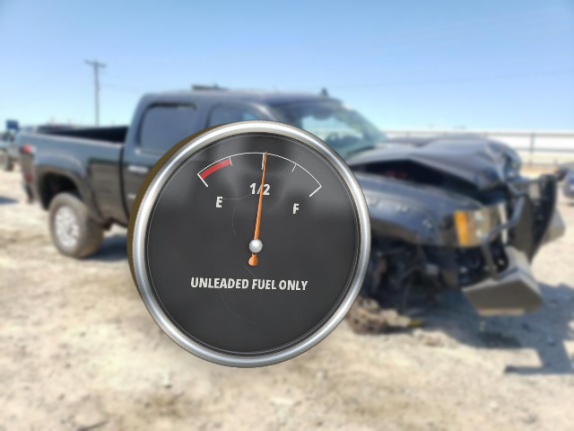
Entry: 0.5
